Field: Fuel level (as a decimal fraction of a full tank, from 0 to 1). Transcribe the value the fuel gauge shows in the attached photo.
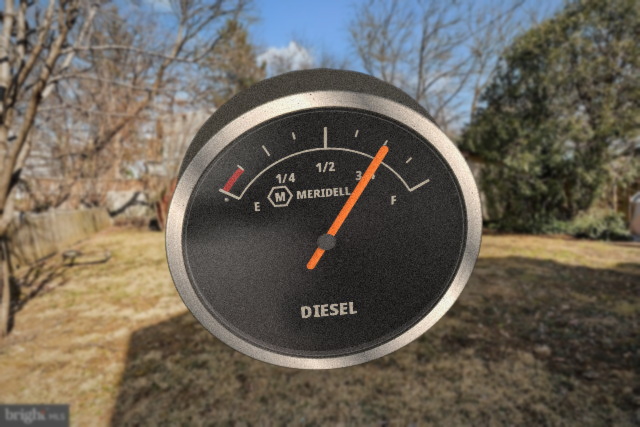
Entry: 0.75
